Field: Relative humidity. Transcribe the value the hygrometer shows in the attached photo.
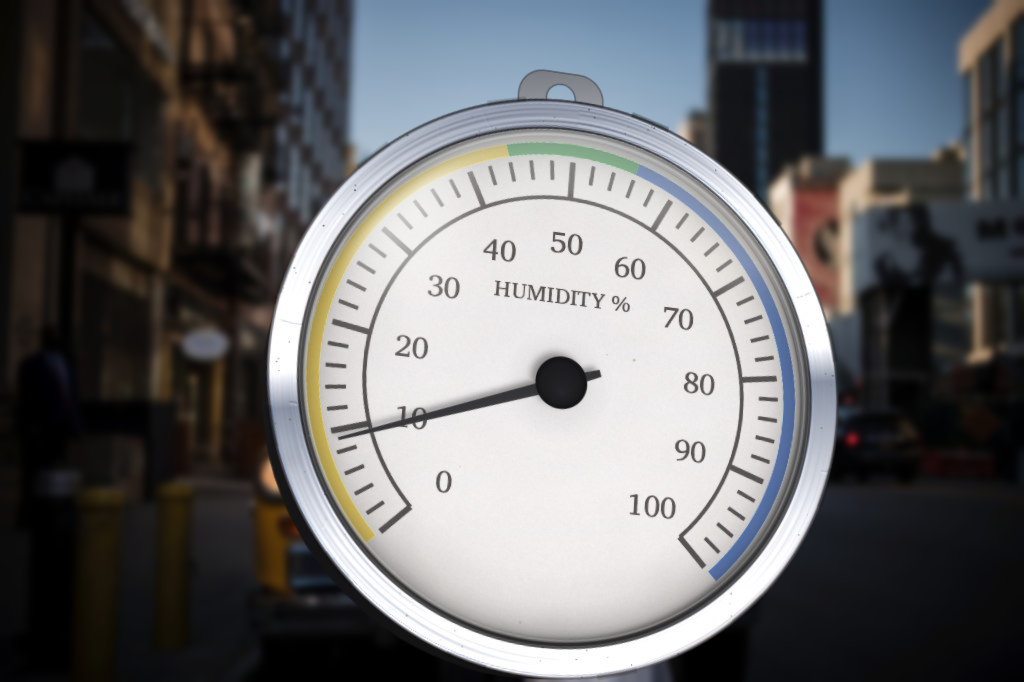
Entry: 9 %
